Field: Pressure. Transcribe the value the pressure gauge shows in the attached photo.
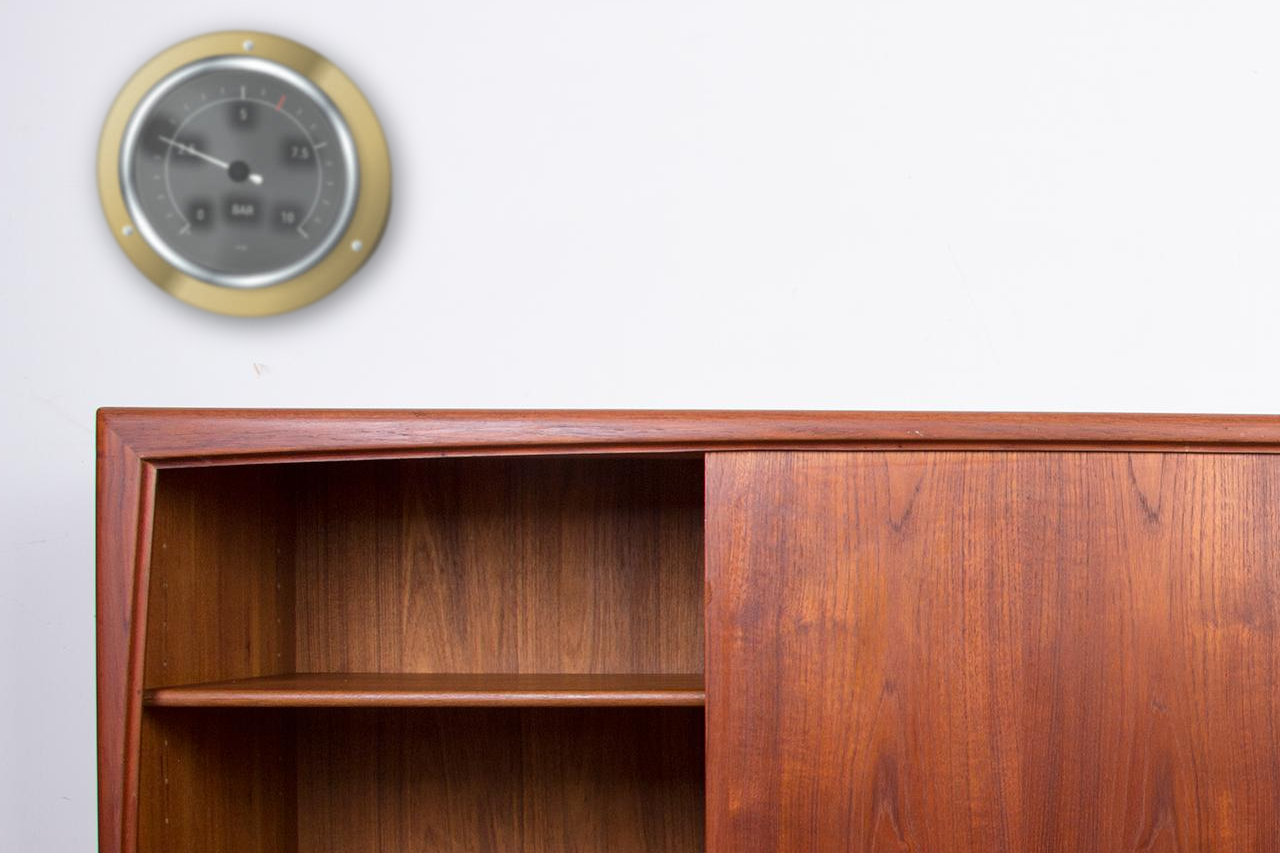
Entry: 2.5 bar
